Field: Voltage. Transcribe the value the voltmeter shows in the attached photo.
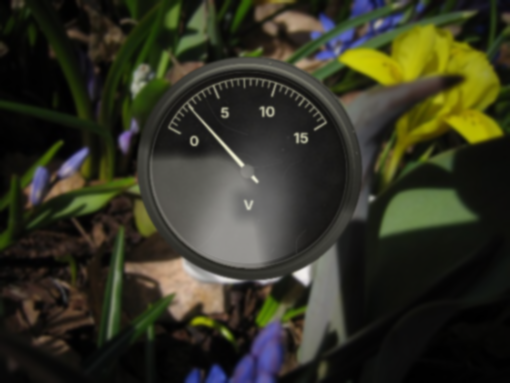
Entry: 2.5 V
